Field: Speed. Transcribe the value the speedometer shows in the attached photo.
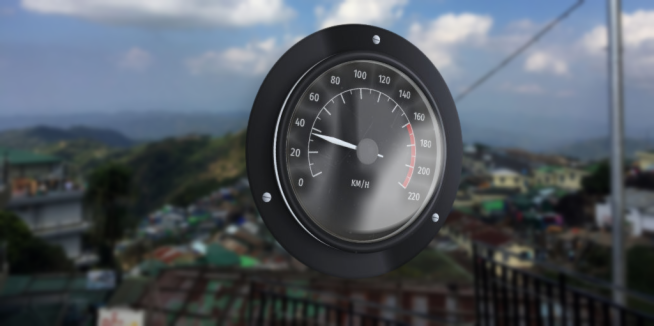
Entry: 35 km/h
